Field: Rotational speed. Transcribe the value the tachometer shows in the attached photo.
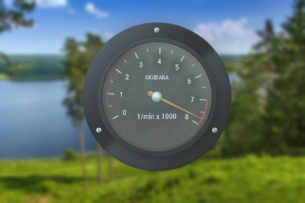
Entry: 7750 rpm
